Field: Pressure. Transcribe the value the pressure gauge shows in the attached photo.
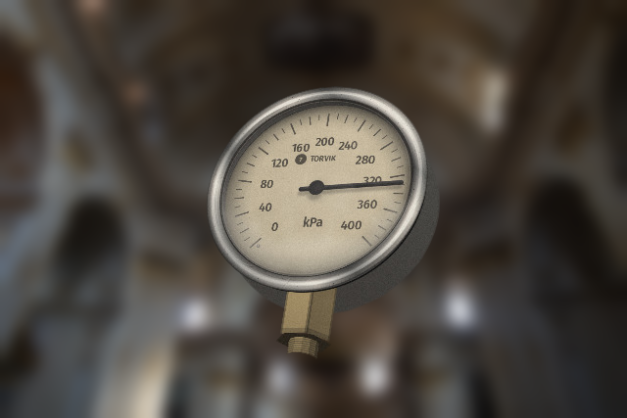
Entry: 330 kPa
